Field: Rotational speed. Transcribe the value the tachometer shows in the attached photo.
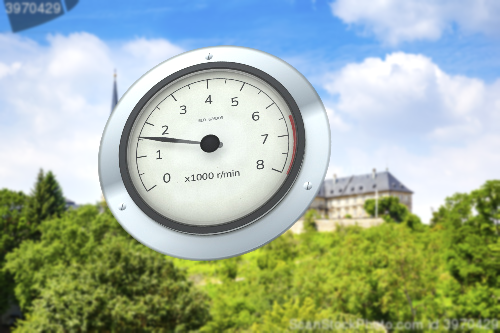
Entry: 1500 rpm
